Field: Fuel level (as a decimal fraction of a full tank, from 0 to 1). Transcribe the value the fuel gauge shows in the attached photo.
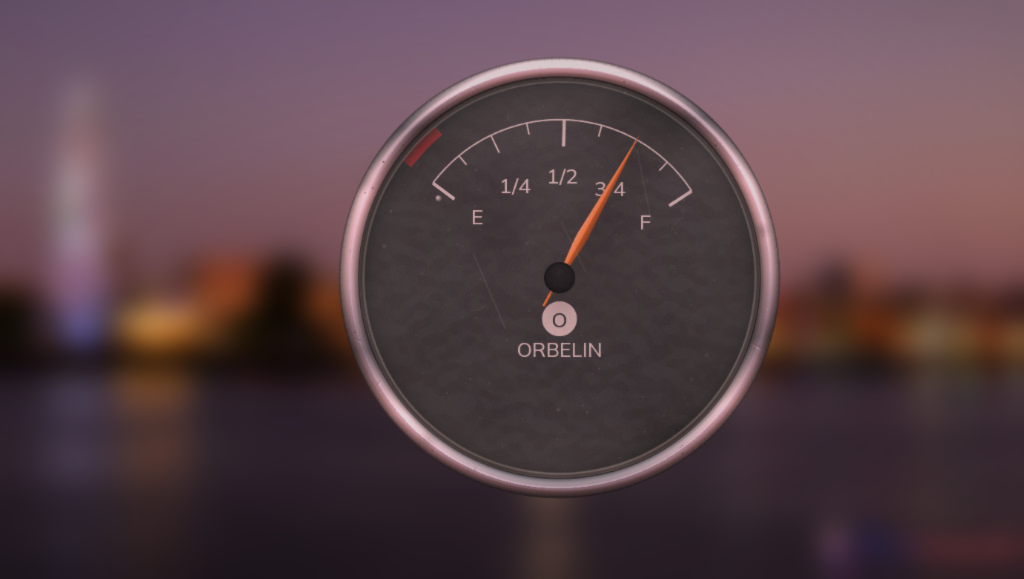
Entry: 0.75
